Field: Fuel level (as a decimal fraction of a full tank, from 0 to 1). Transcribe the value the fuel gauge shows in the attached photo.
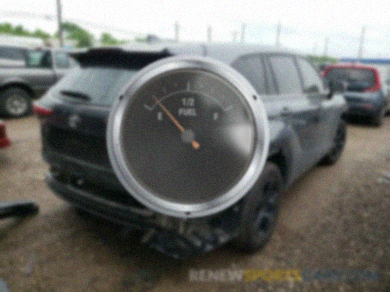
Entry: 0.125
